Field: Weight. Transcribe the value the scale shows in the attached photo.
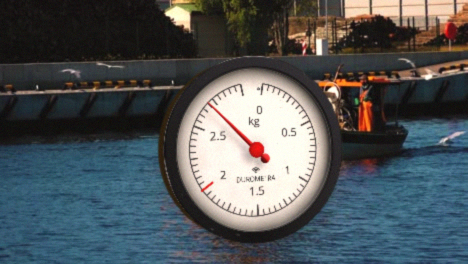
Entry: 2.7 kg
